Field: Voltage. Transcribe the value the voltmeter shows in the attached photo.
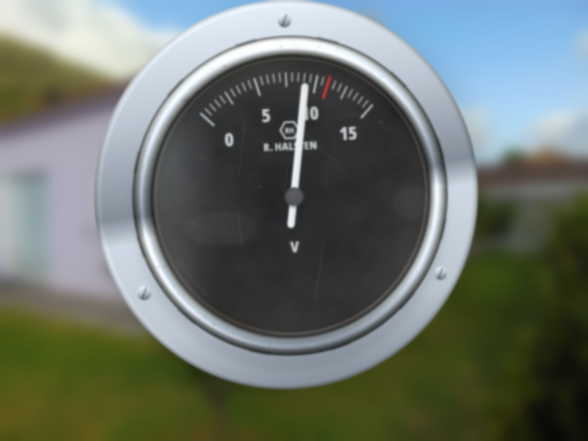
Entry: 9 V
